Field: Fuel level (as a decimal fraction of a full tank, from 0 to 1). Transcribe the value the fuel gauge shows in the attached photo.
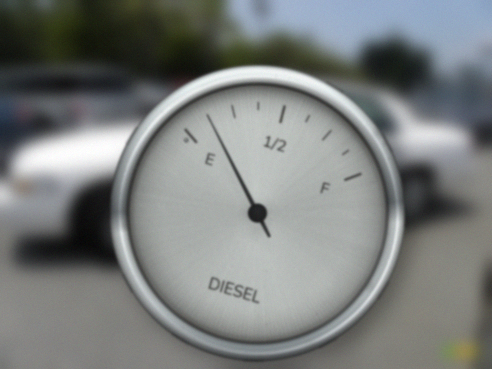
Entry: 0.125
